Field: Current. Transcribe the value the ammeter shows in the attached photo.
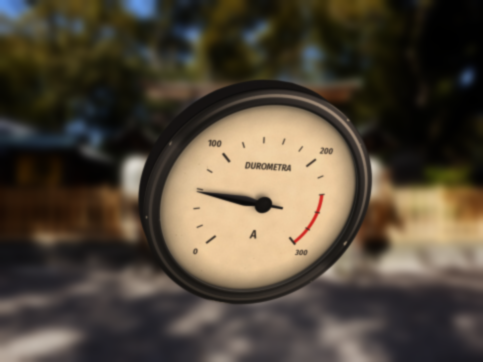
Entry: 60 A
